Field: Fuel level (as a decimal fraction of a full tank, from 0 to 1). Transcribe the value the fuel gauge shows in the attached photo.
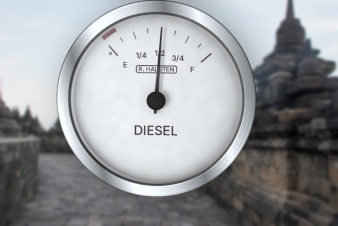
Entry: 0.5
